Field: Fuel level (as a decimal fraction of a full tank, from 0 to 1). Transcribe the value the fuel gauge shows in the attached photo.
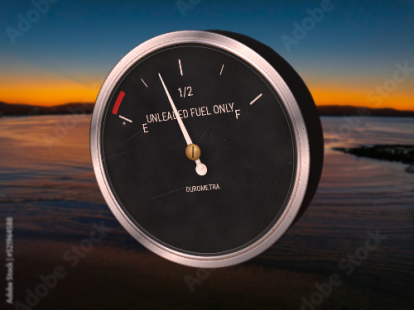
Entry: 0.375
